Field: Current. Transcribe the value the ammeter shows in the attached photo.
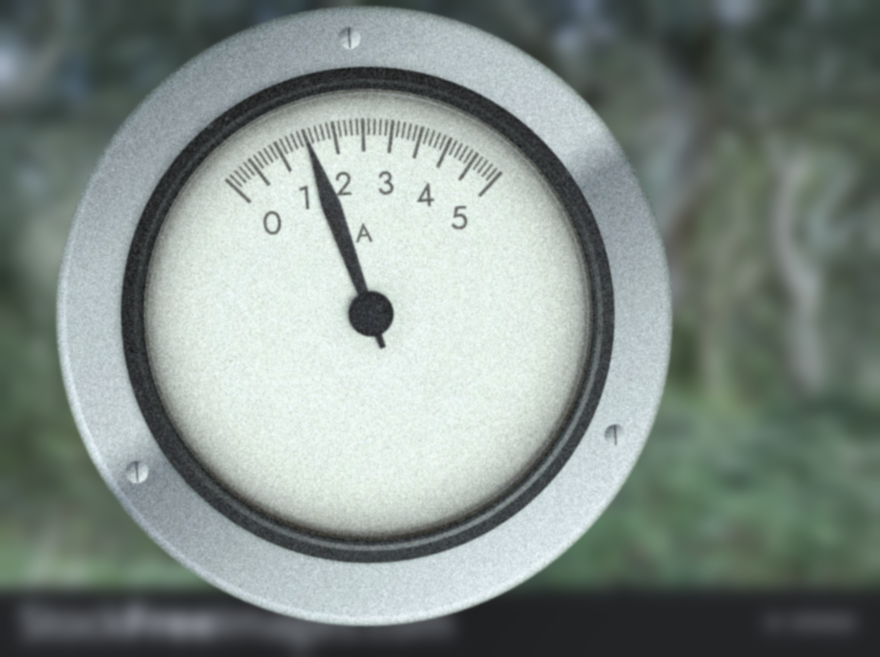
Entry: 1.5 A
